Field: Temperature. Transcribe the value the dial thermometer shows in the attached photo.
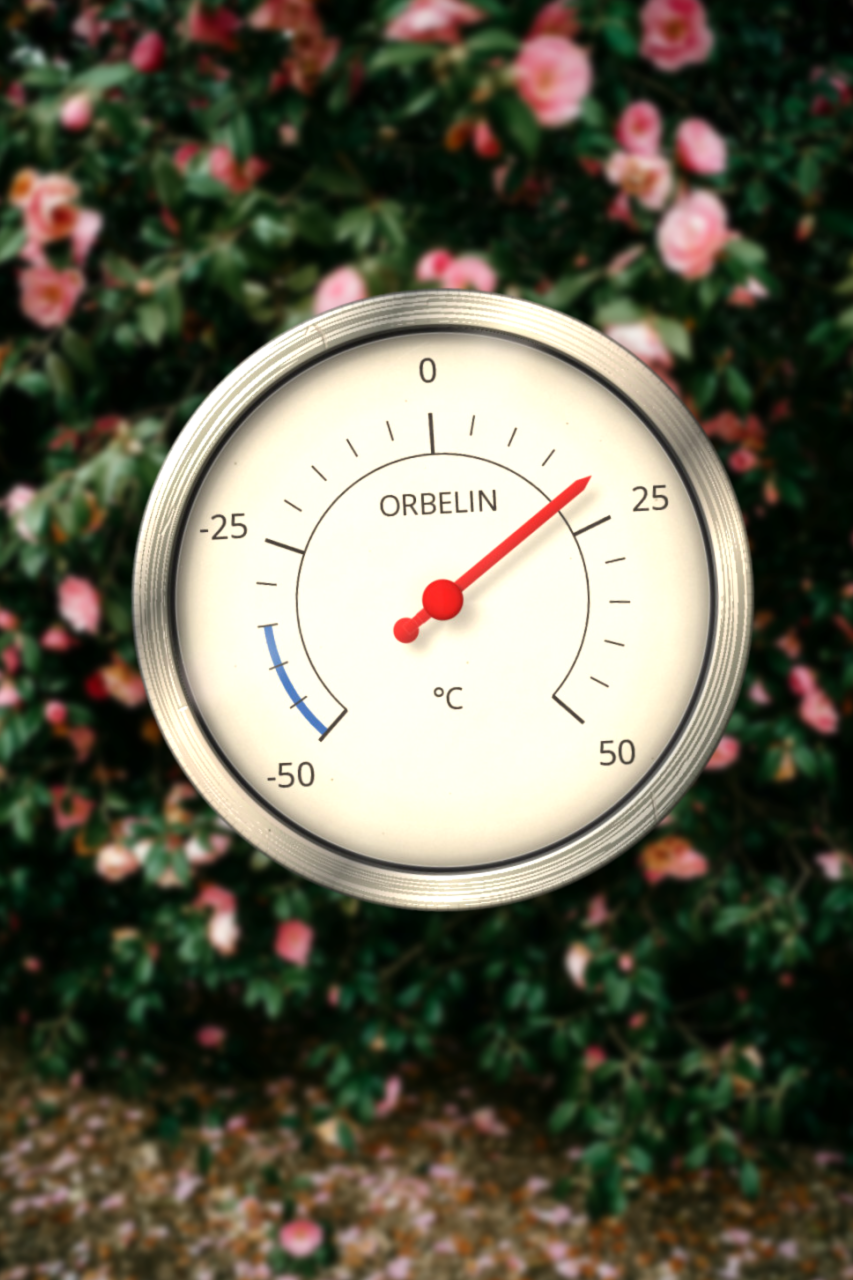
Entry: 20 °C
